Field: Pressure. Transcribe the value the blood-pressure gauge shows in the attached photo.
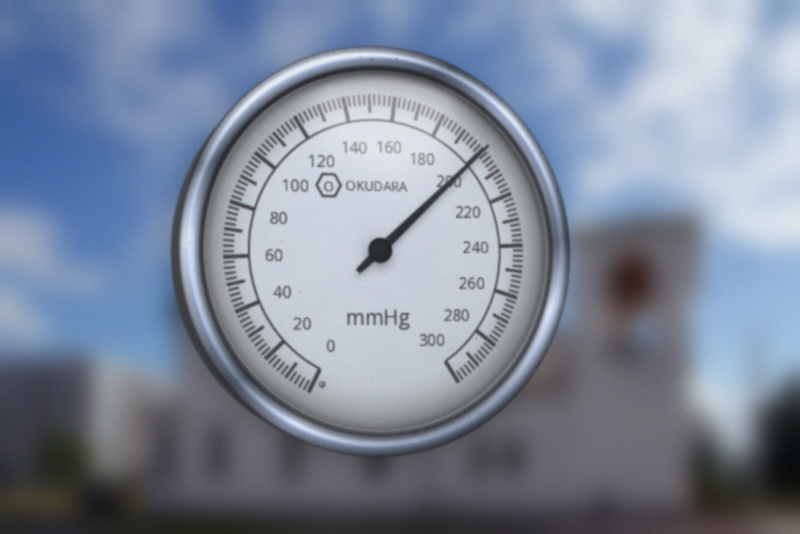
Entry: 200 mmHg
